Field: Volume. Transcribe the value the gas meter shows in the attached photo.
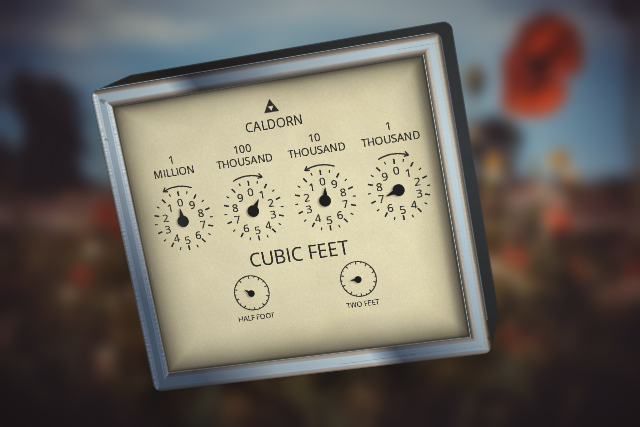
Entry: 9700 ft³
